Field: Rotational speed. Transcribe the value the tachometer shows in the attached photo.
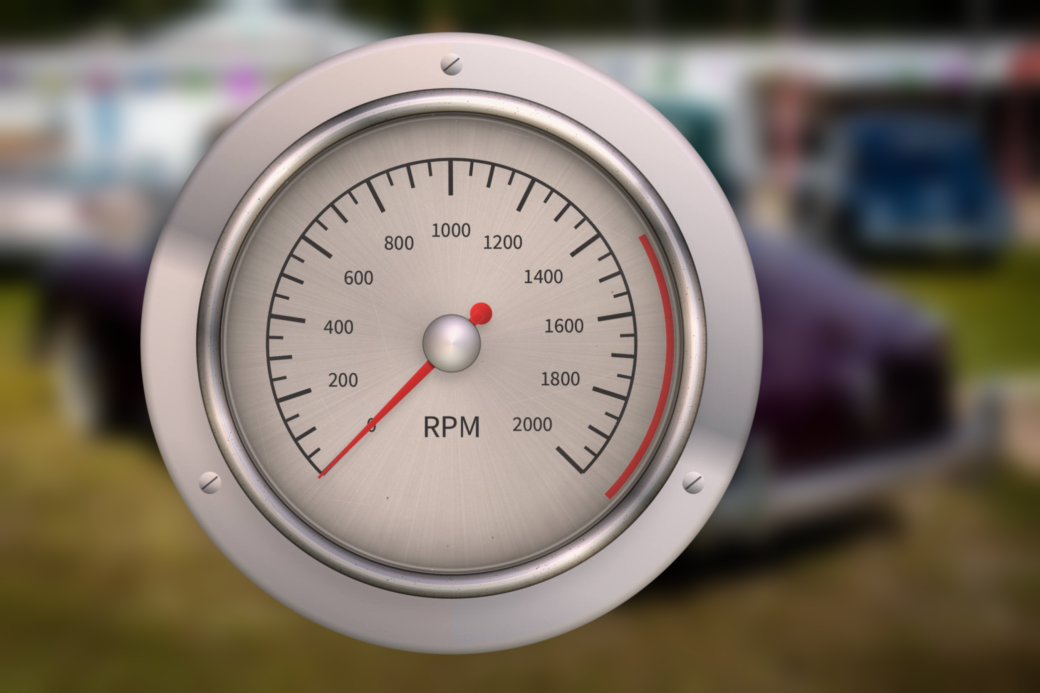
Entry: 0 rpm
